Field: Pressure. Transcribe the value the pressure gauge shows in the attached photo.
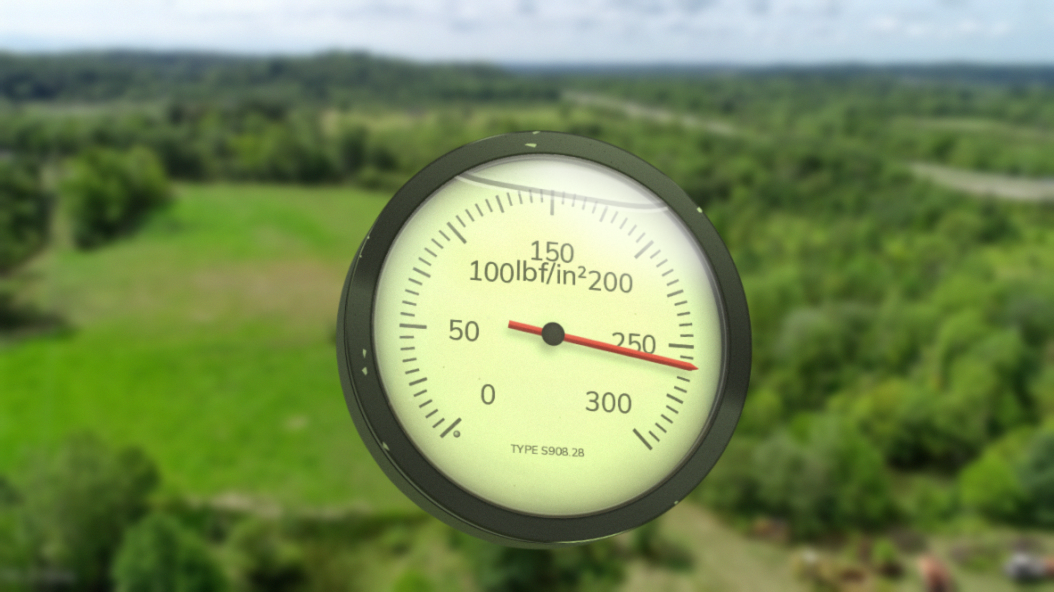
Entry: 260 psi
